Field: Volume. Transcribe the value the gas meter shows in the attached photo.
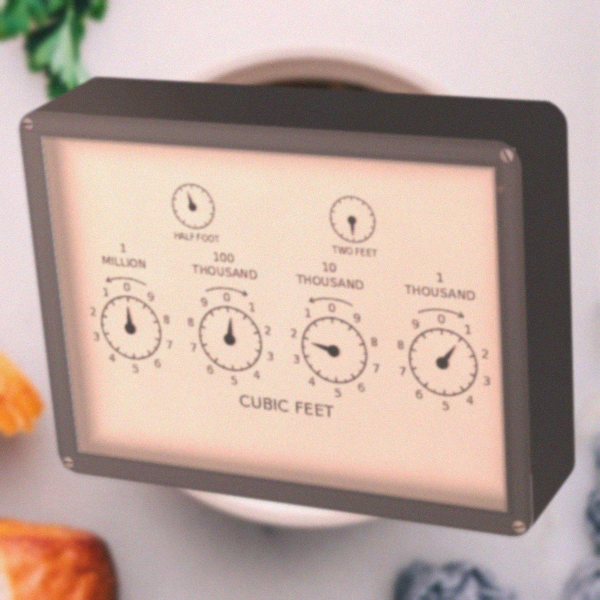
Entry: 2100 ft³
